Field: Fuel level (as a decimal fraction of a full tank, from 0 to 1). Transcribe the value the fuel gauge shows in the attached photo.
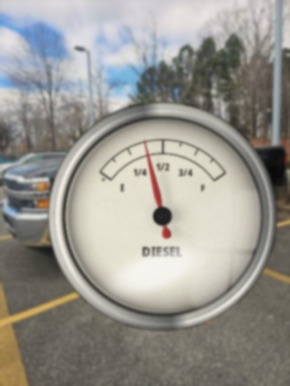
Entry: 0.375
